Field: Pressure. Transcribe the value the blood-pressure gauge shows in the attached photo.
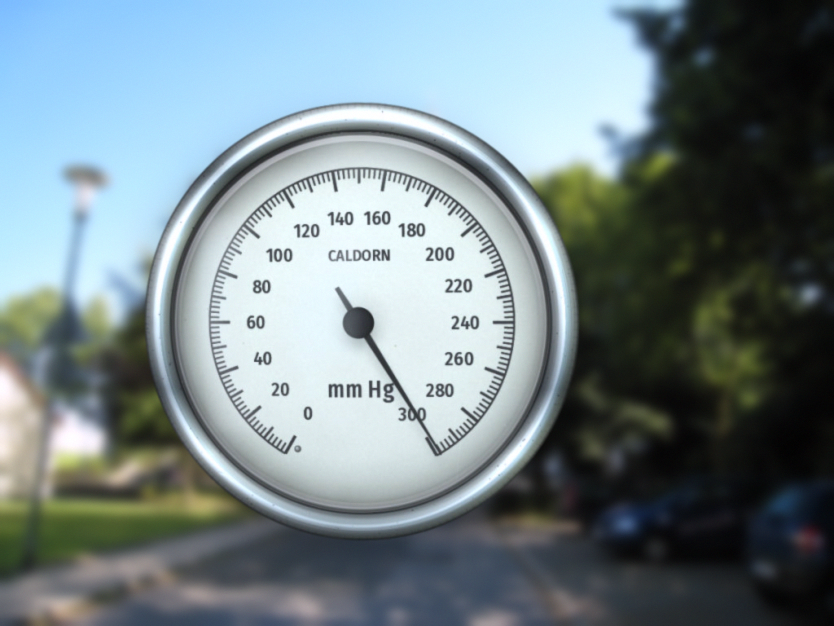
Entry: 298 mmHg
